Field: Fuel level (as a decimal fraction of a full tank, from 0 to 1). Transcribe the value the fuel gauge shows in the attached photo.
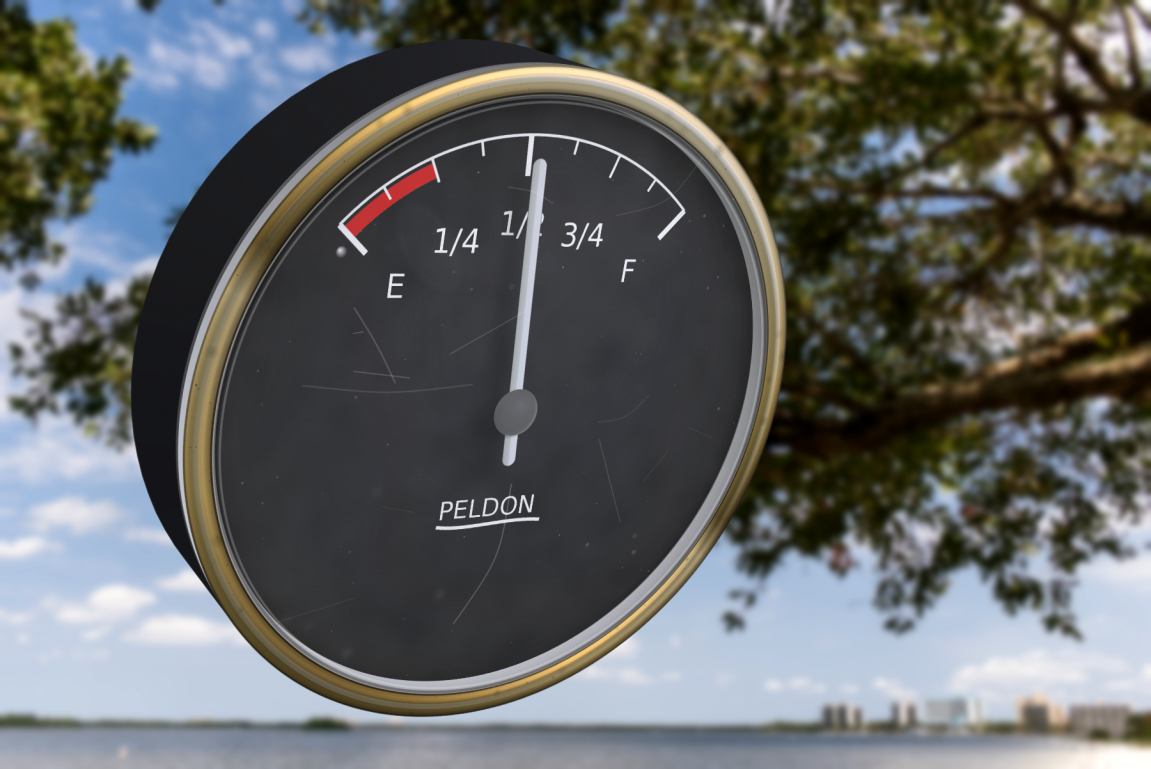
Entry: 0.5
